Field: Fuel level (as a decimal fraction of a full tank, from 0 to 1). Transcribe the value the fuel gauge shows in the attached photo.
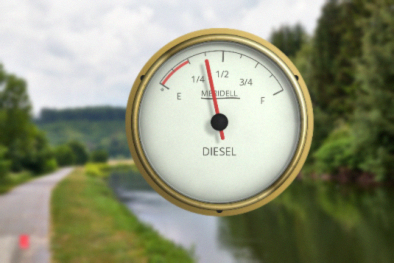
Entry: 0.375
